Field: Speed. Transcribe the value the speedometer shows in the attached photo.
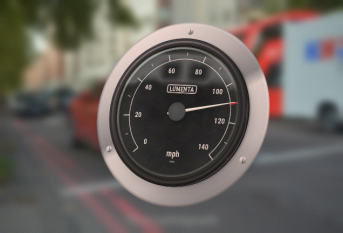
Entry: 110 mph
